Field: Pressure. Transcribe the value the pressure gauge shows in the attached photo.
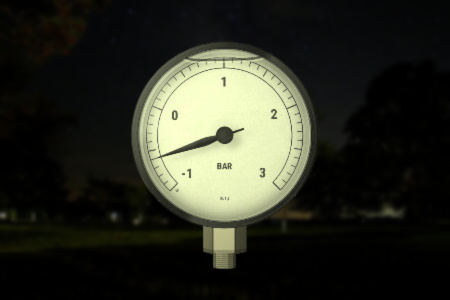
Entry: -0.6 bar
